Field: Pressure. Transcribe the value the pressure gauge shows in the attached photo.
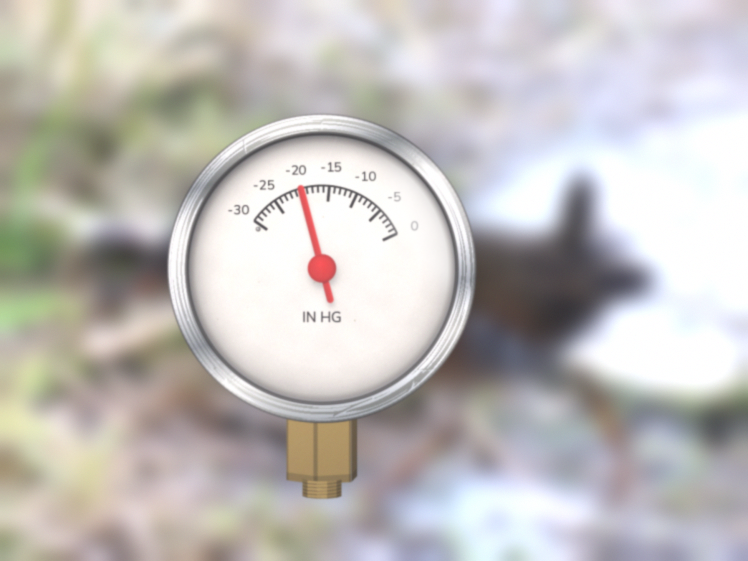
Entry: -20 inHg
